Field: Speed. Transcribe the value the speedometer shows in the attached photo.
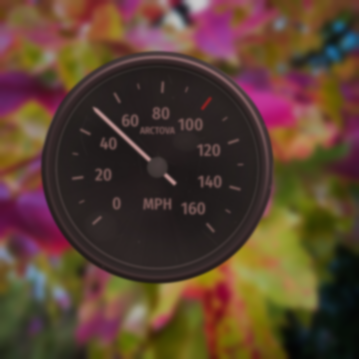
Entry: 50 mph
